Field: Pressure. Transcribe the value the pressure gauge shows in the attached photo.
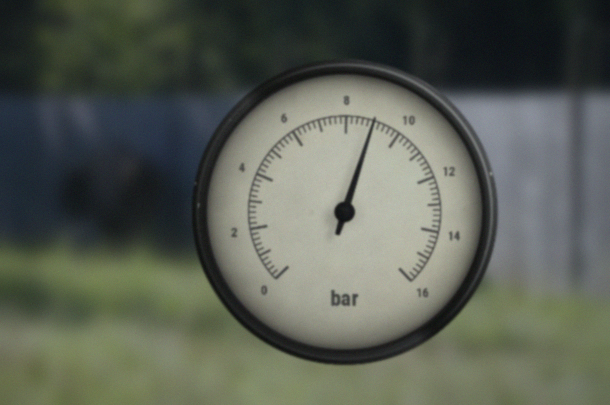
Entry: 9 bar
